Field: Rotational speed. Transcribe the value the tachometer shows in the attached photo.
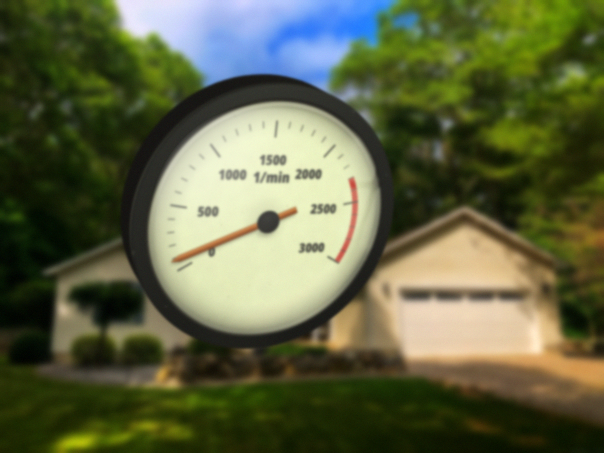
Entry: 100 rpm
